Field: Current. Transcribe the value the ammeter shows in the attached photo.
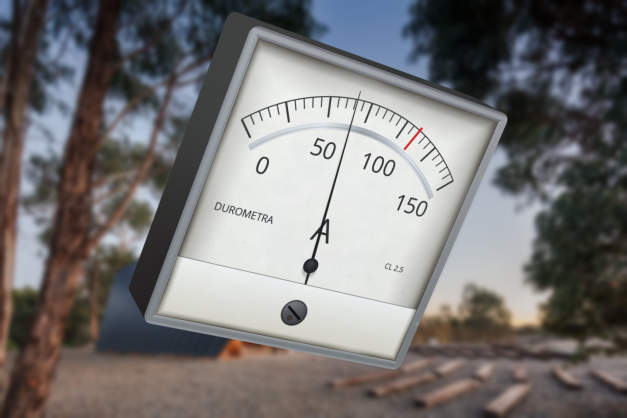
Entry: 65 A
